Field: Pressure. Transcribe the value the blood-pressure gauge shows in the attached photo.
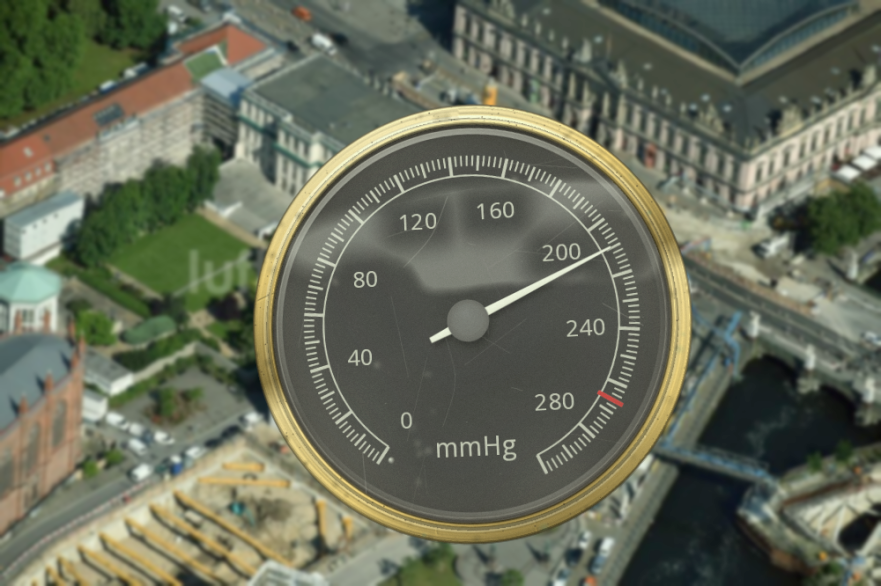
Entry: 210 mmHg
